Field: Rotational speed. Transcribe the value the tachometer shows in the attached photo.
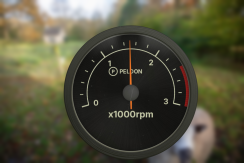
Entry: 1500 rpm
